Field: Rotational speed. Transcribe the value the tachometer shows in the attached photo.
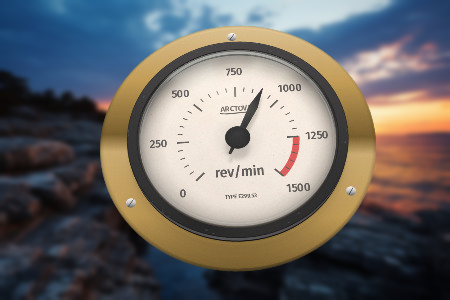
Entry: 900 rpm
